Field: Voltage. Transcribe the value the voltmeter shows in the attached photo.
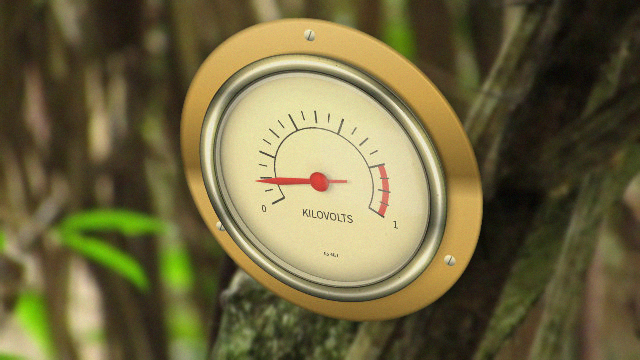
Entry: 0.1 kV
